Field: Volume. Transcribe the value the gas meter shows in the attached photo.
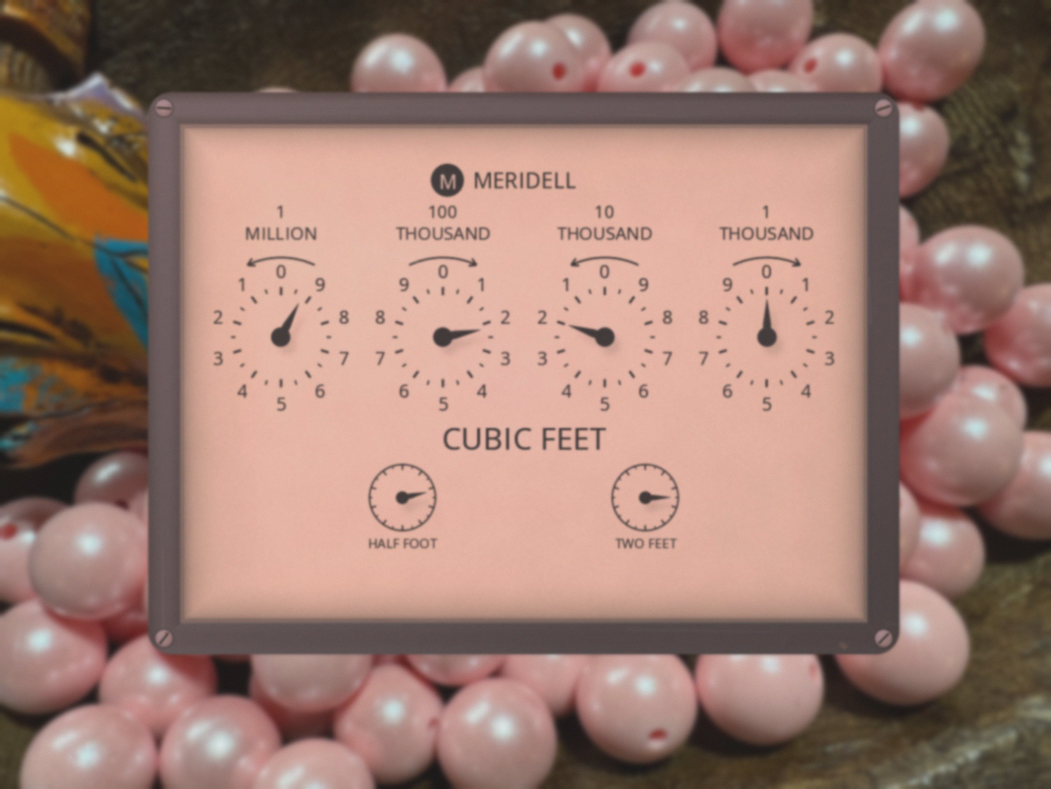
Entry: 922000 ft³
